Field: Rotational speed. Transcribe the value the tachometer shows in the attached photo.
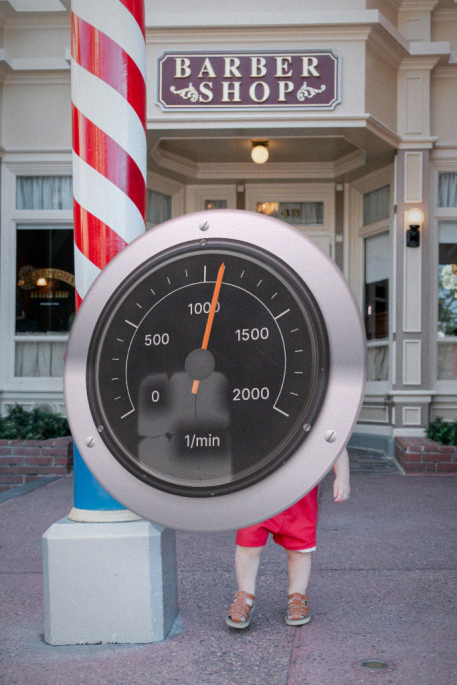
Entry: 1100 rpm
